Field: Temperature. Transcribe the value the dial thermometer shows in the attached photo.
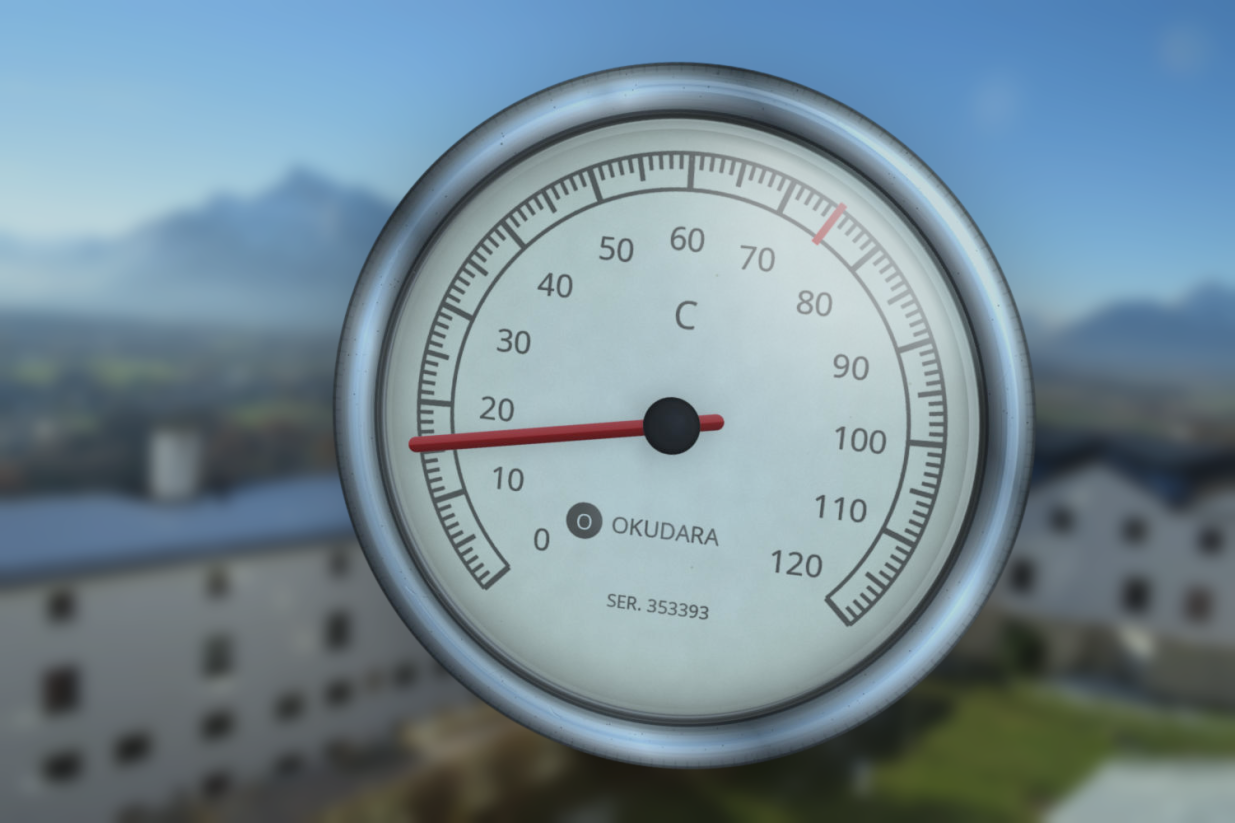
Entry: 16 °C
